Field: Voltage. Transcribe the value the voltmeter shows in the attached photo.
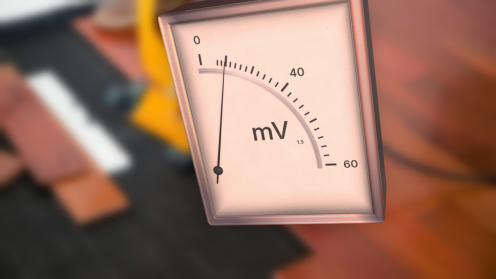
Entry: 20 mV
